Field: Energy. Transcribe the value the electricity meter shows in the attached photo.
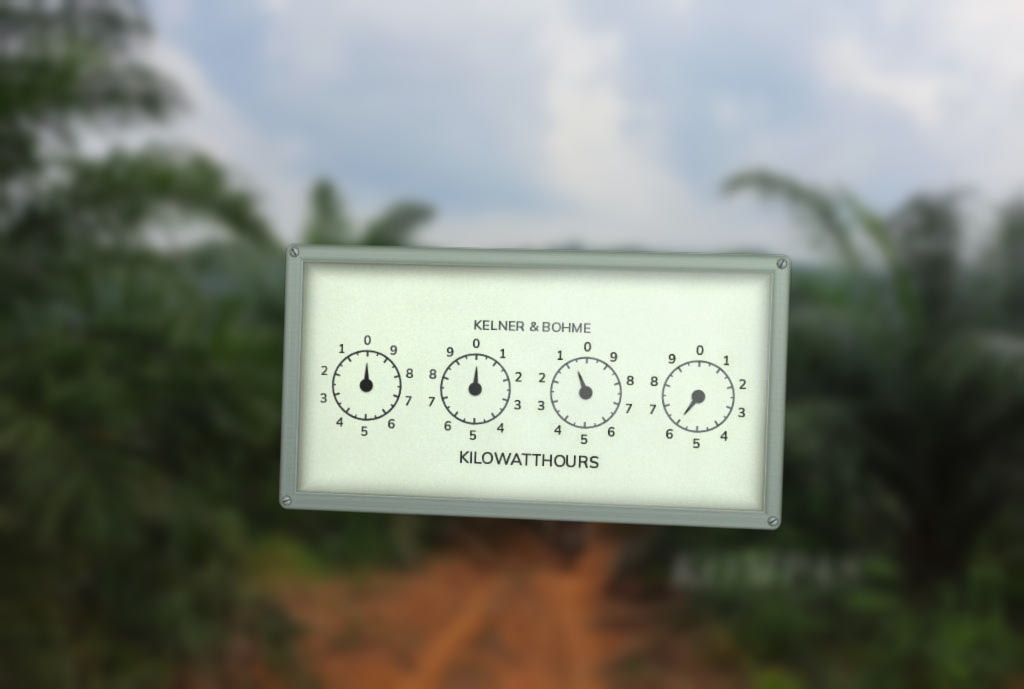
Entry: 6 kWh
